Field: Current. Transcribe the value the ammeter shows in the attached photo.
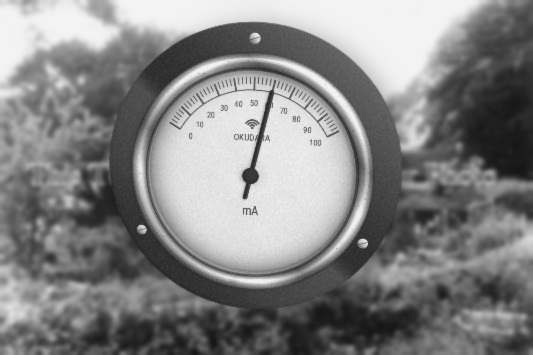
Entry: 60 mA
